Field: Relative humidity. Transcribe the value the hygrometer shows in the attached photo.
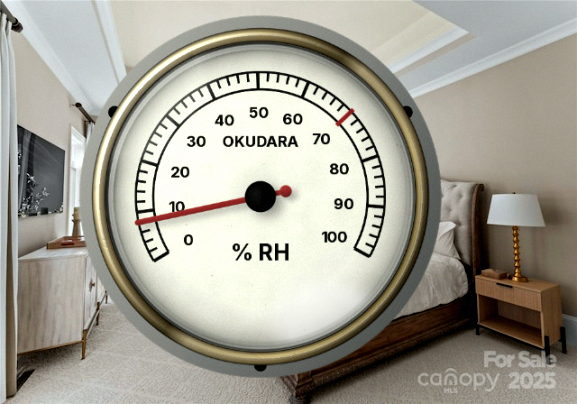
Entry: 8 %
